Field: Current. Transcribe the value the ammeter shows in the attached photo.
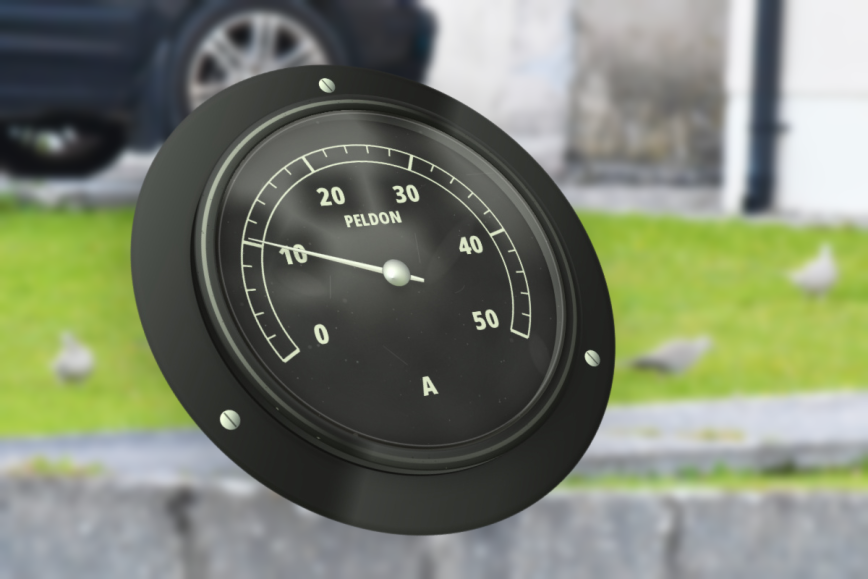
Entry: 10 A
